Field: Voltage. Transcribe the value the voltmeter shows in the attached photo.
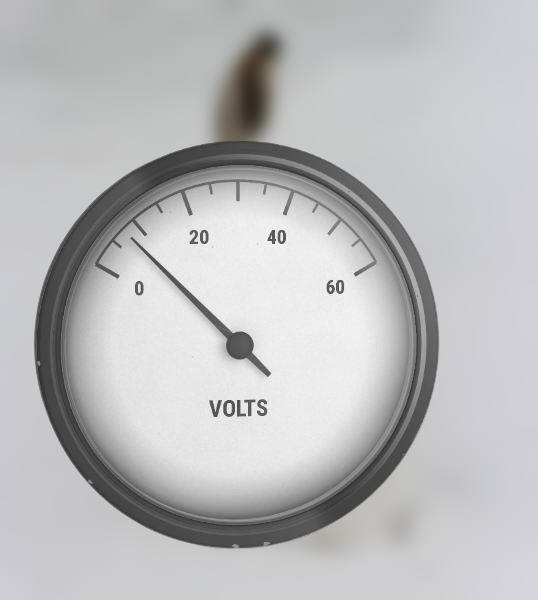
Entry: 7.5 V
